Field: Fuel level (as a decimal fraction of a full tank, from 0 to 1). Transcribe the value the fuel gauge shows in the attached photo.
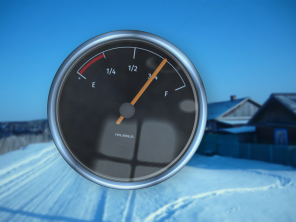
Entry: 0.75
